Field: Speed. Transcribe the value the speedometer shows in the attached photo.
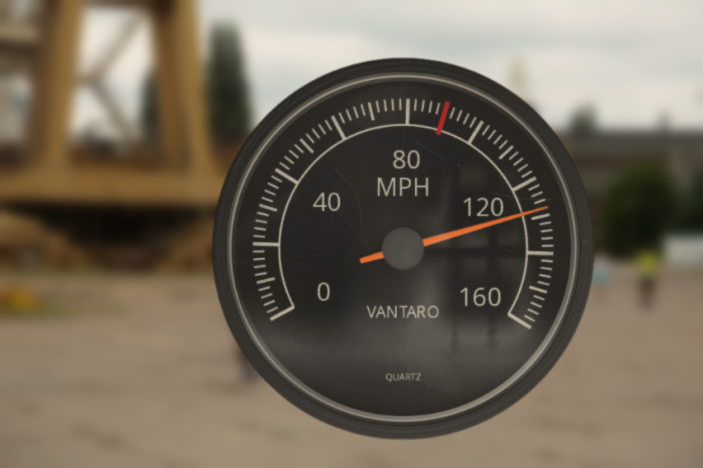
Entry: 128 mph
